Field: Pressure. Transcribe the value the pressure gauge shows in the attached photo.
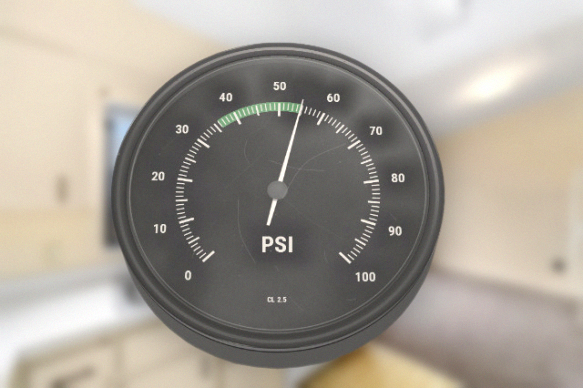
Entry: 55 psi
